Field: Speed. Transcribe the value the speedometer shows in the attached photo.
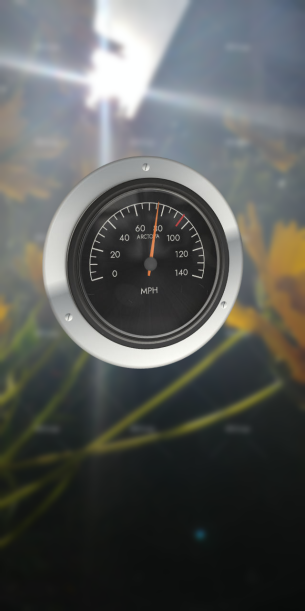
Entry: 75 mph
